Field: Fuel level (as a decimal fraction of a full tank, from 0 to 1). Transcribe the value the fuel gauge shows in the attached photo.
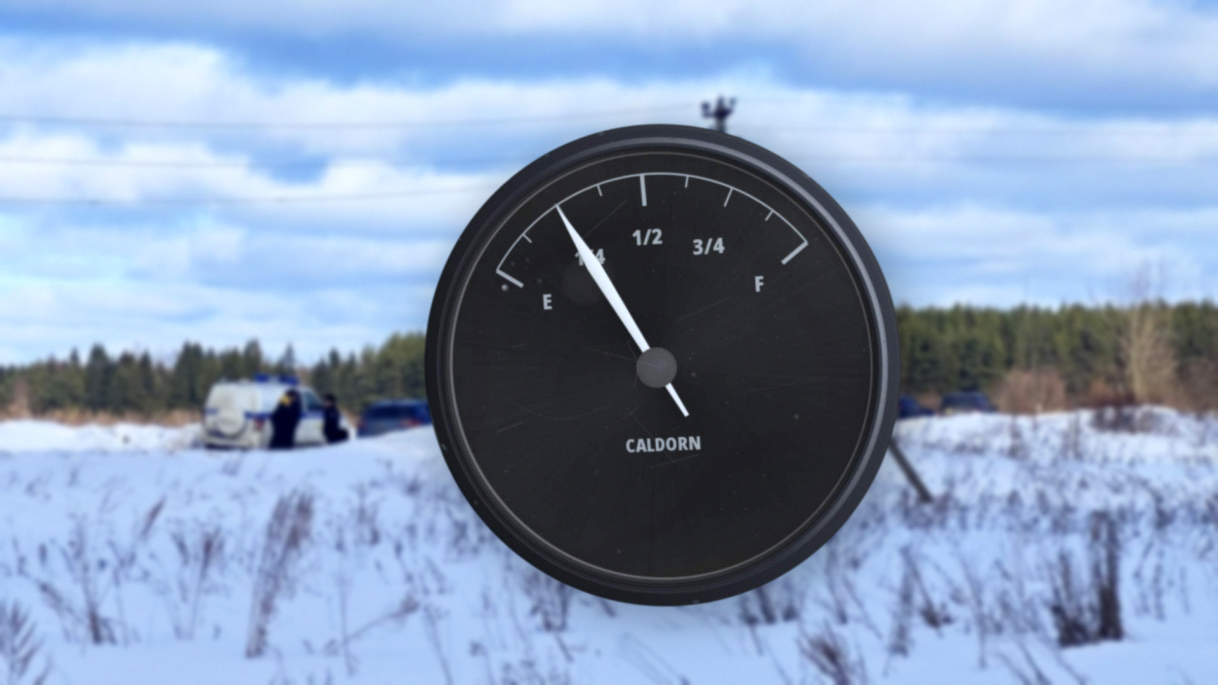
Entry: 0.25
